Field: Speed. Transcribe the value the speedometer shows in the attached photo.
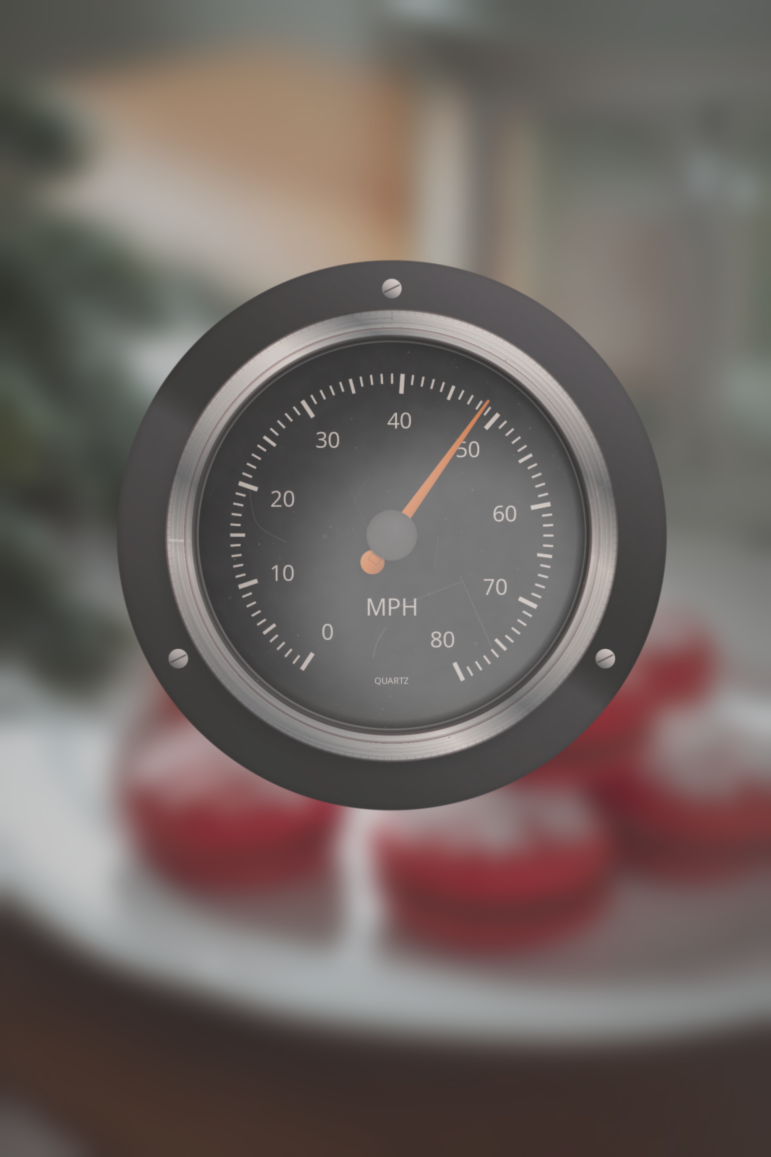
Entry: 48.5 mph
